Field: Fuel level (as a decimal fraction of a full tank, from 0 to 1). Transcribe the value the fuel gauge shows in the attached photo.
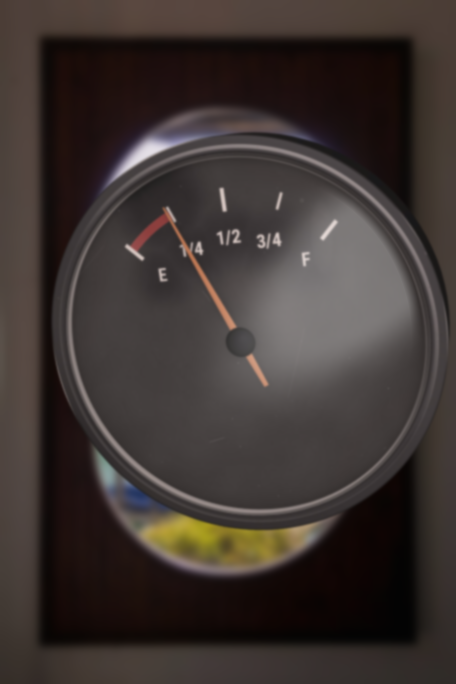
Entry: 0.25
